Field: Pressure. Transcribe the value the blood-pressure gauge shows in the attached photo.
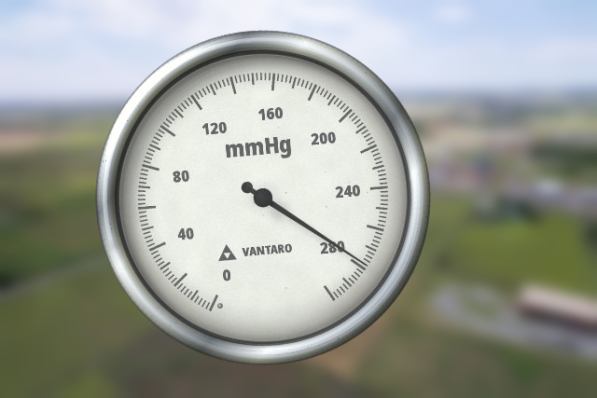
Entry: 278 mmHg
